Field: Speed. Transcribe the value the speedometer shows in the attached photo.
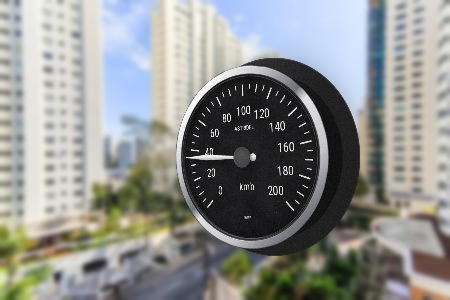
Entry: 35 km/h
